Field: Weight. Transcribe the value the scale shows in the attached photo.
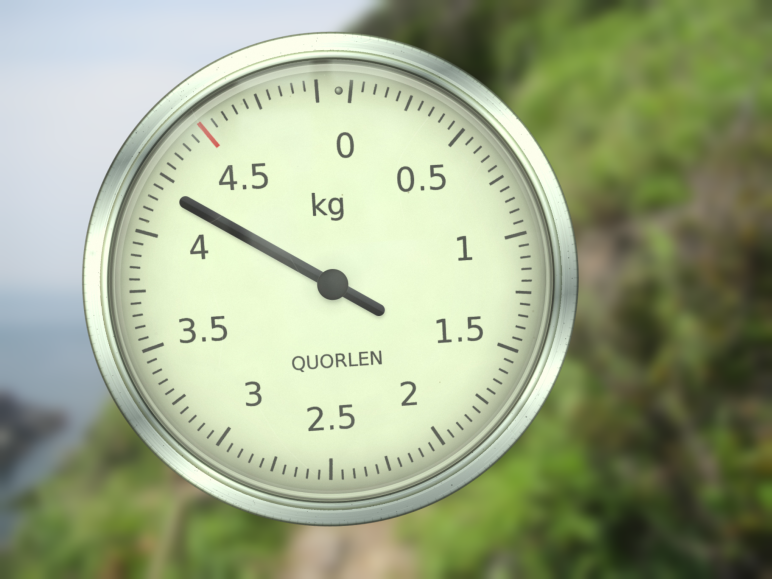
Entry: 4.2 kg
